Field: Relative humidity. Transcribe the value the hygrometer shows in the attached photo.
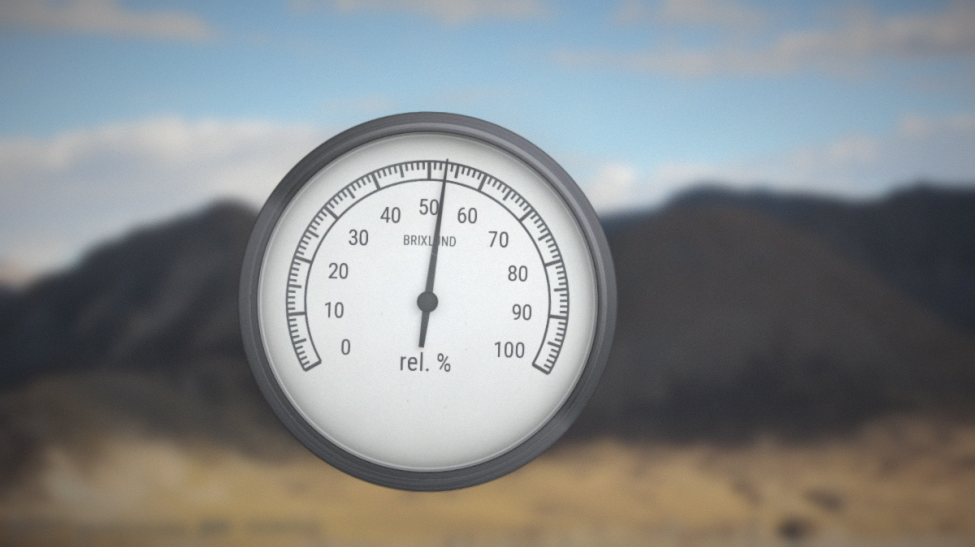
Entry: 53 %
